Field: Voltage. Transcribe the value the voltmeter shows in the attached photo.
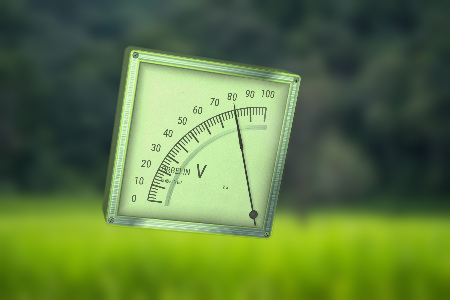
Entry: 80 V
